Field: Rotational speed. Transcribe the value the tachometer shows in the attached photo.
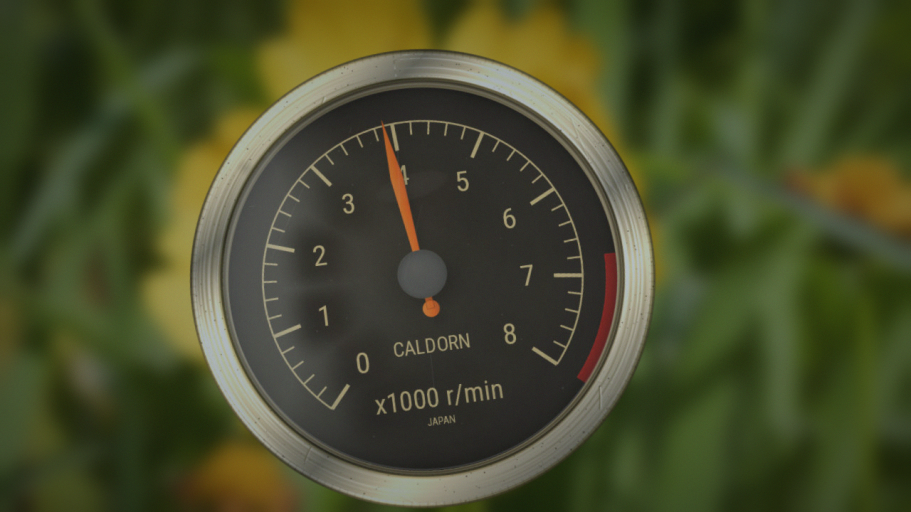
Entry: 3900 rpm
